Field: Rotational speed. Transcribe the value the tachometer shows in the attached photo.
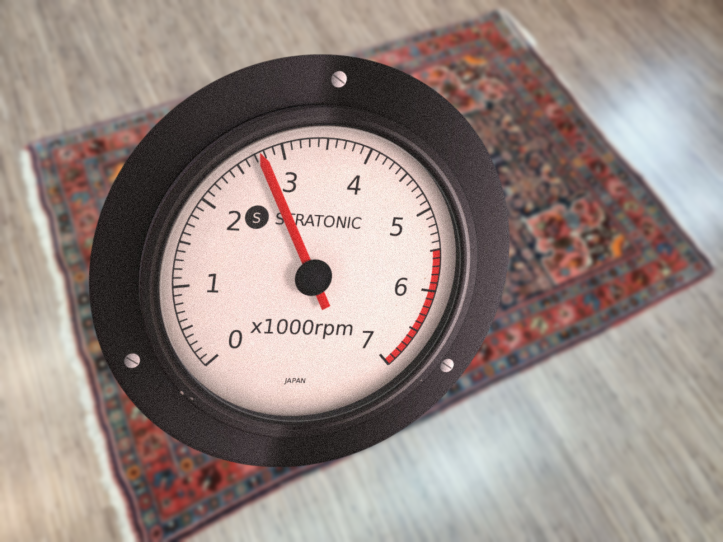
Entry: 2750 rpm
